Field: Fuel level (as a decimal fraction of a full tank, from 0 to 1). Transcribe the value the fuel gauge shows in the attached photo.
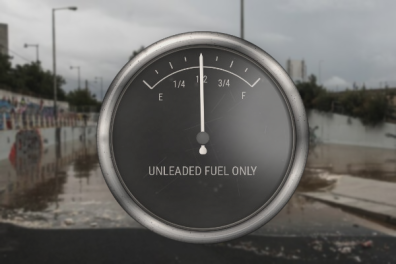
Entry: 0.5
